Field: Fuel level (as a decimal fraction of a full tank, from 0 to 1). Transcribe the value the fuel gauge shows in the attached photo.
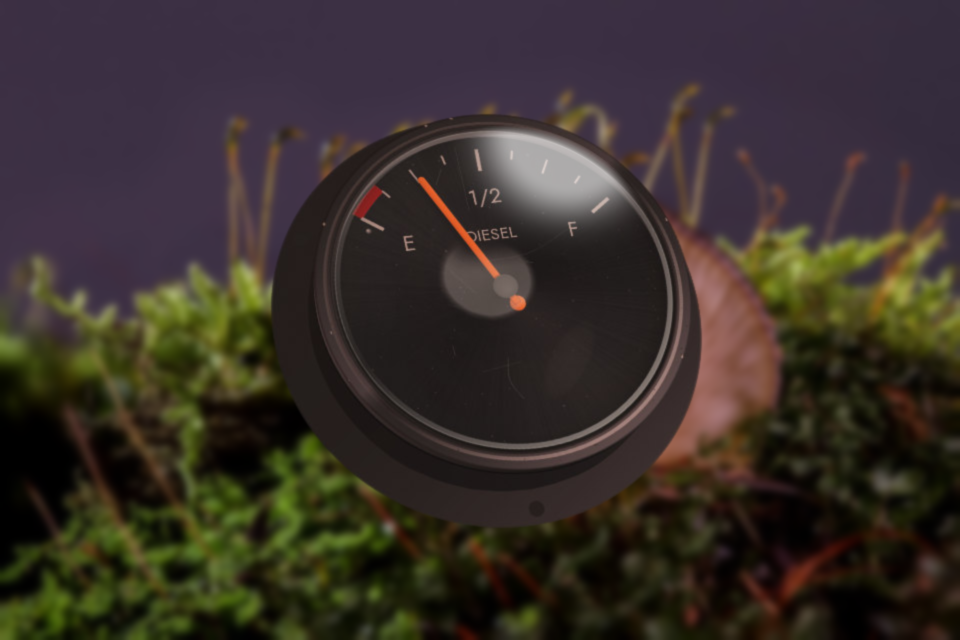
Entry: 0.25
